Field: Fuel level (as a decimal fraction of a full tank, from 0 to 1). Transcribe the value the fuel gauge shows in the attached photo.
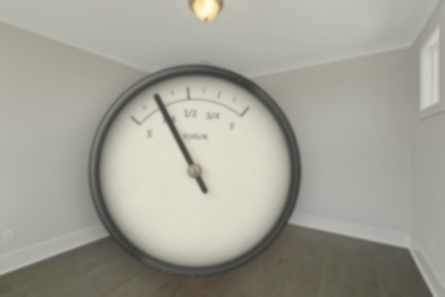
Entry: 0.25
